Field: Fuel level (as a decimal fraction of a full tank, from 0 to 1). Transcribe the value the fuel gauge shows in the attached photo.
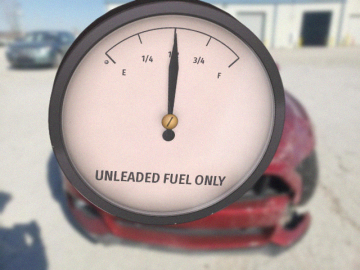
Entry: 0.5
